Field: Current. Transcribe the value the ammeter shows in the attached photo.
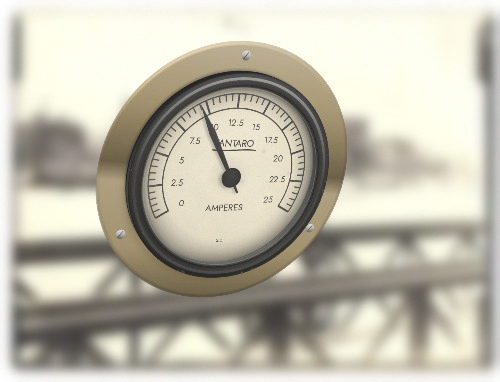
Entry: 9.5 A
